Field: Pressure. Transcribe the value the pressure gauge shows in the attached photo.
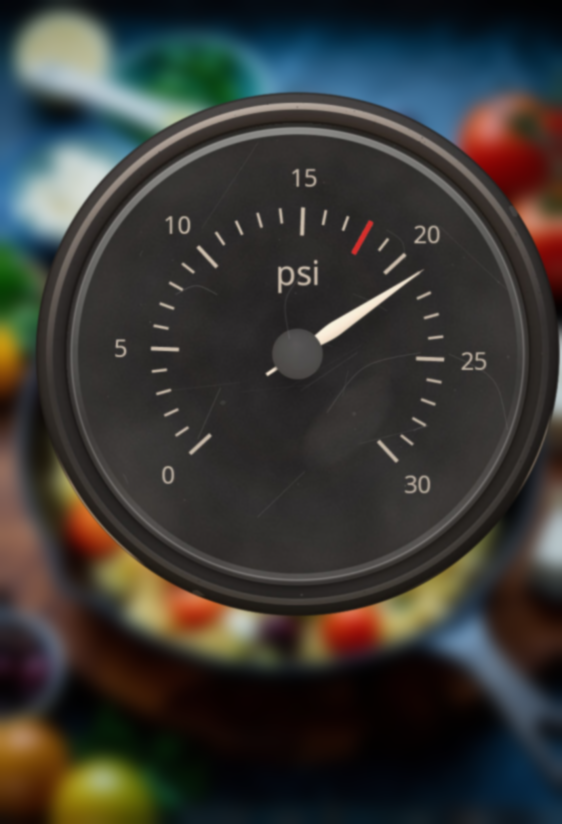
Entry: 21 psi
